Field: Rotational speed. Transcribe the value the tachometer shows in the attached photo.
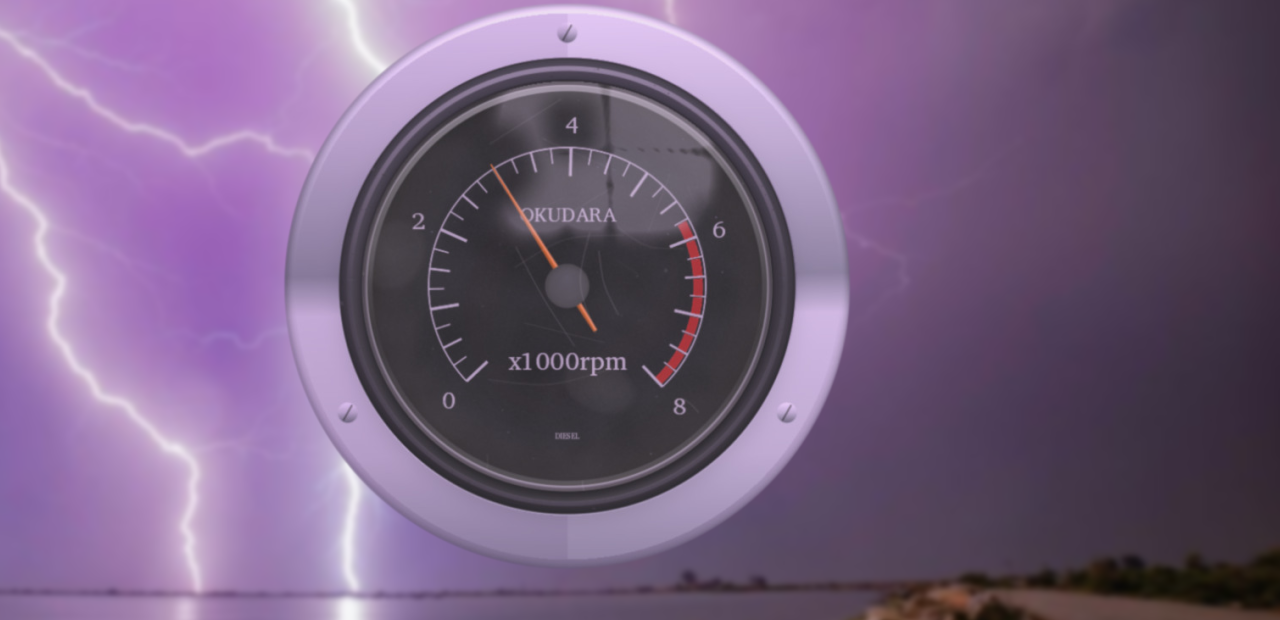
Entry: 3000 rpm
